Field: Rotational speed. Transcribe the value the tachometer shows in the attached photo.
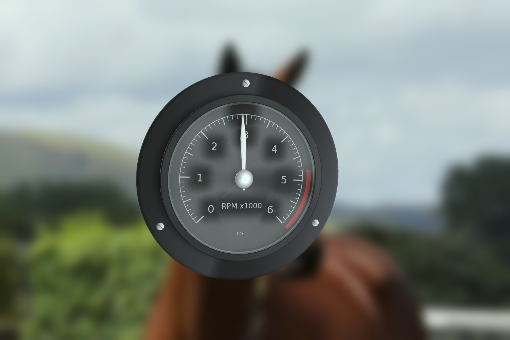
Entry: 2900 rpm
